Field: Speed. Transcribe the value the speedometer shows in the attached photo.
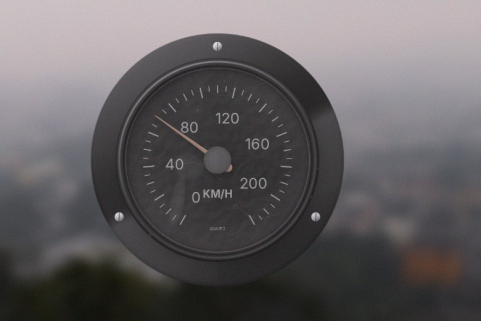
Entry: 70 km/h
